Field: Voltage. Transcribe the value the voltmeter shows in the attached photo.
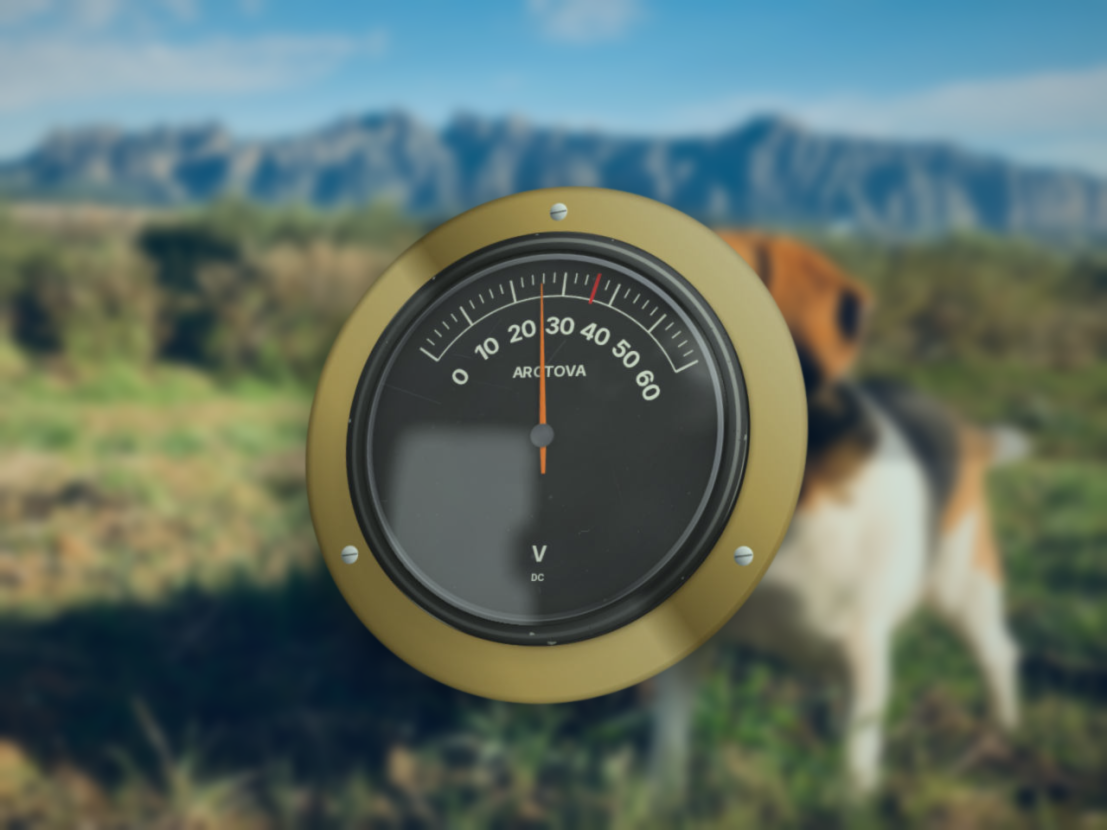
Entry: 26 V
